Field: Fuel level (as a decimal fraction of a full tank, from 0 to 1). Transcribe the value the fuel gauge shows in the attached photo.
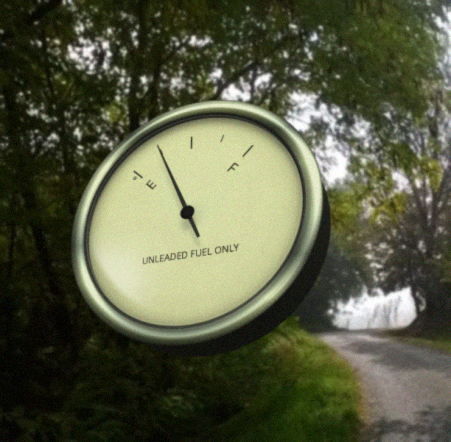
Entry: 0.25
